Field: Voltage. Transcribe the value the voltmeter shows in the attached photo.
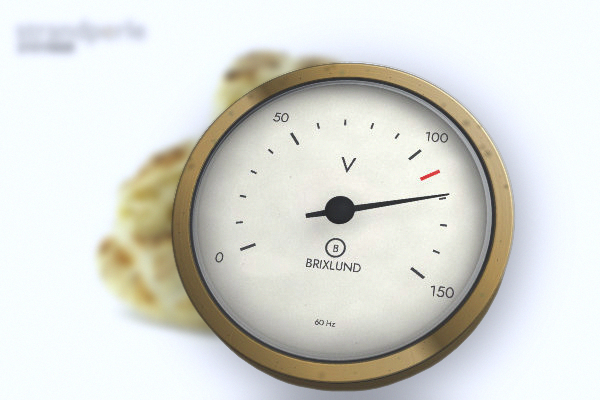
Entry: 120 V
